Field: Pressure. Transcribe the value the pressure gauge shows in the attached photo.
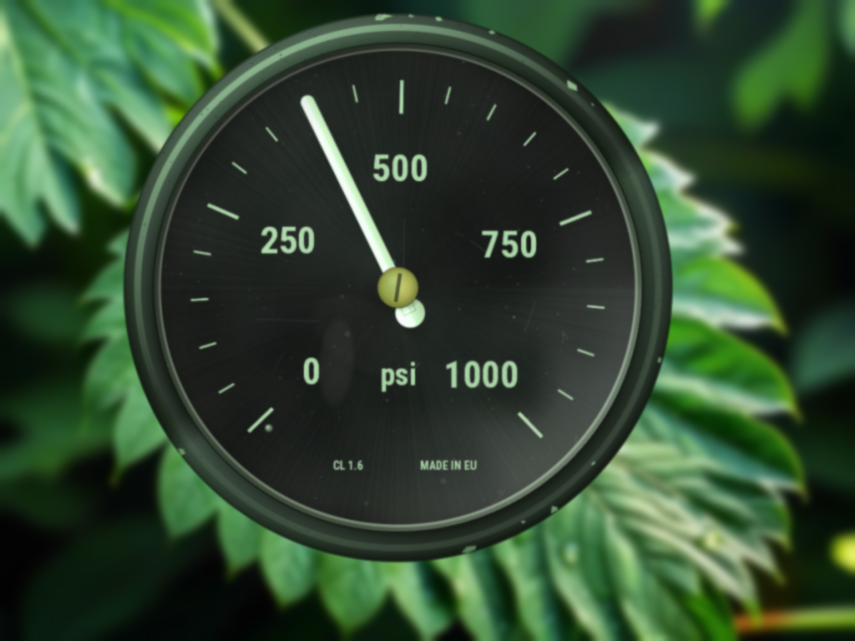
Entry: 400 psi
